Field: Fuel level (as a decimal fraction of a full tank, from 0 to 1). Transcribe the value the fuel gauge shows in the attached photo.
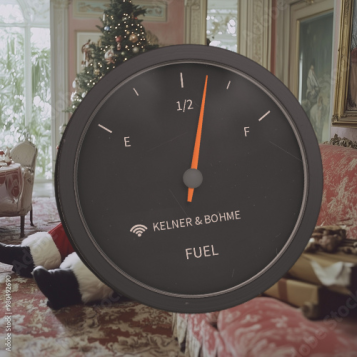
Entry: 0.625
